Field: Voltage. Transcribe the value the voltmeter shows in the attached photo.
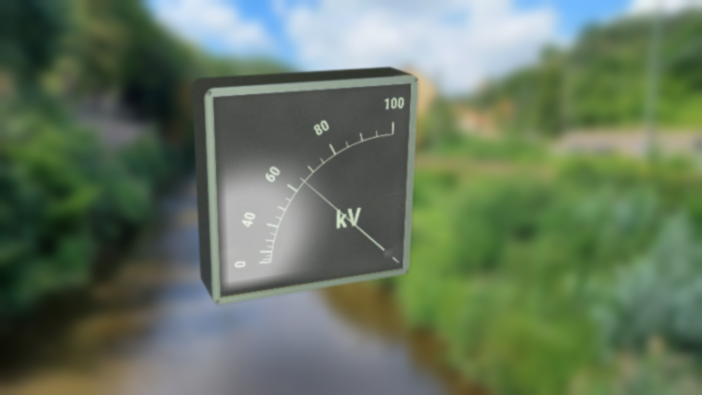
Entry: 65 kV
